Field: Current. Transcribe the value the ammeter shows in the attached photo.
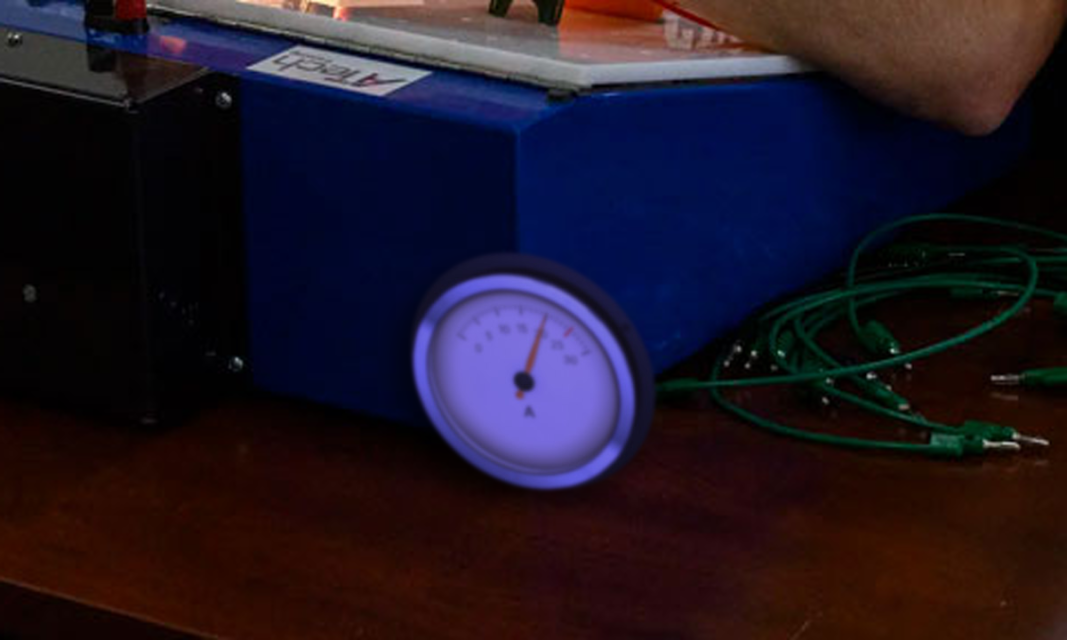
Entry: 20 A
